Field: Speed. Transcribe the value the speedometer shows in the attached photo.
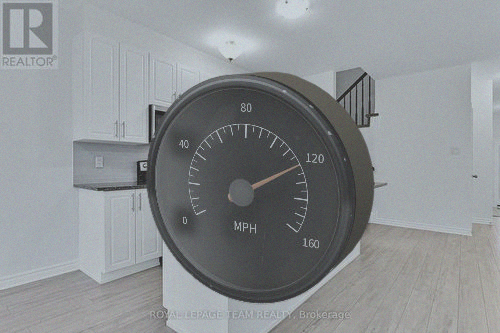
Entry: 120 mph
